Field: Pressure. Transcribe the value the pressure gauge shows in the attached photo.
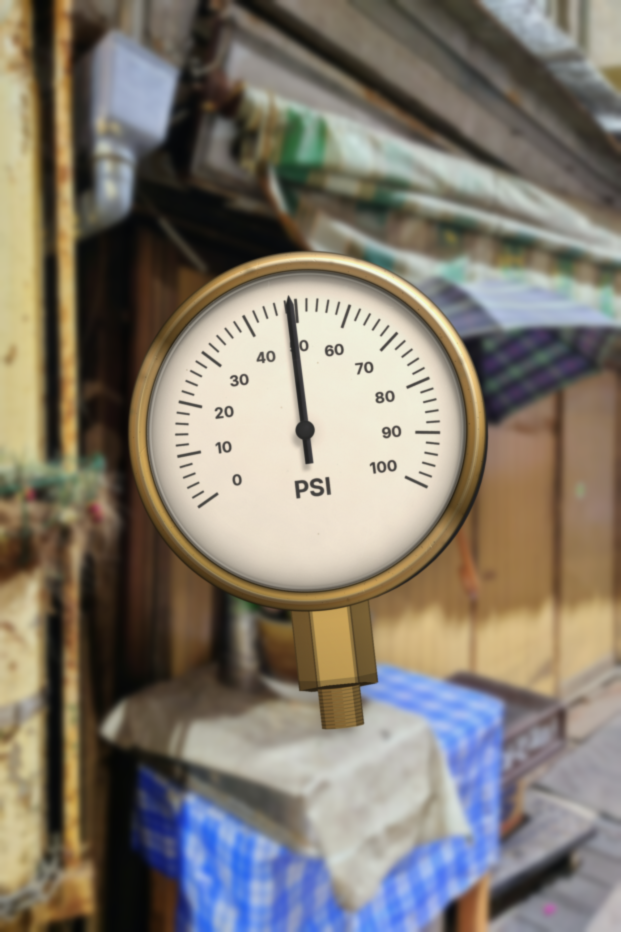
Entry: 49 psi
